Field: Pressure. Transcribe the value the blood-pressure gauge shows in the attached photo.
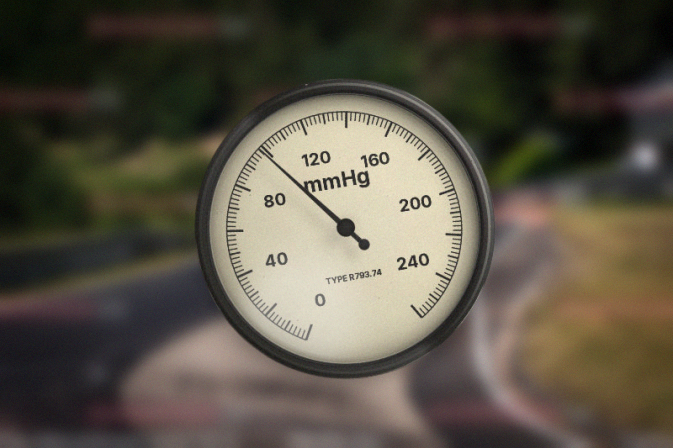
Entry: 98 mmHg
